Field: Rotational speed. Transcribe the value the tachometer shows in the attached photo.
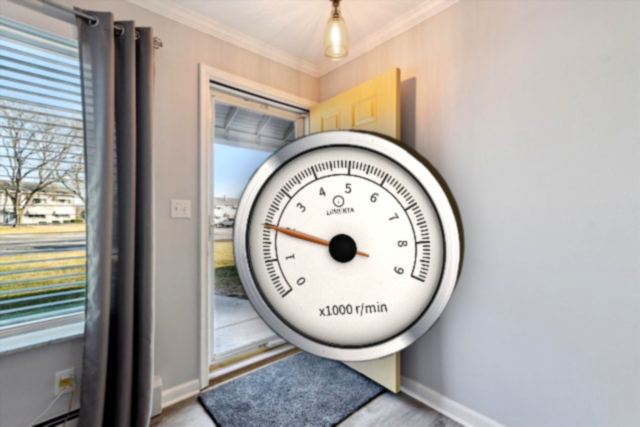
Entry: 2000 rpm
